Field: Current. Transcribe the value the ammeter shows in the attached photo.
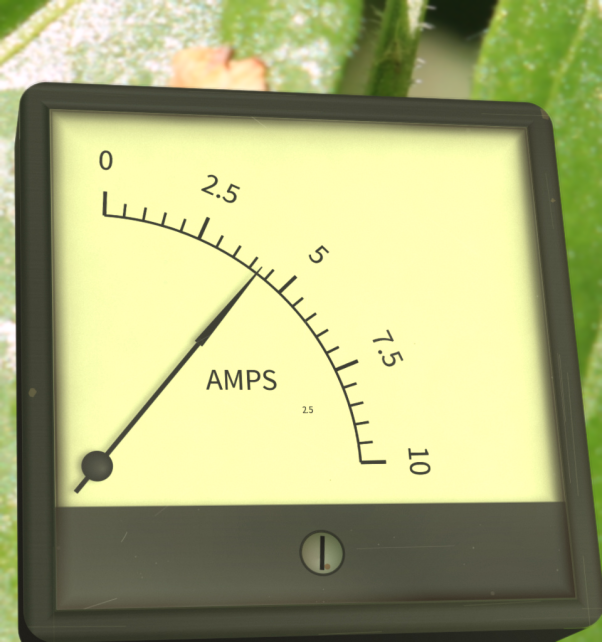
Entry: 4.25 A
